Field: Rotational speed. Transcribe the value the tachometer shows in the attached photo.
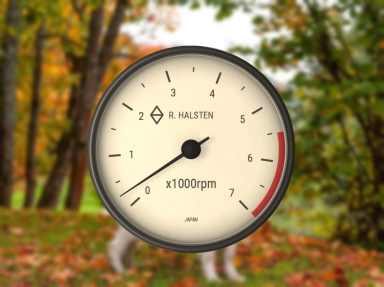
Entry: 250 rpm
